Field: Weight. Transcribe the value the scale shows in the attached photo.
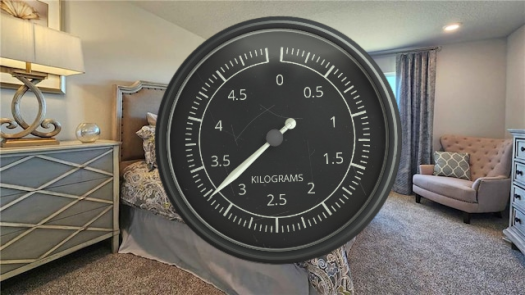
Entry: 3.2 kg
